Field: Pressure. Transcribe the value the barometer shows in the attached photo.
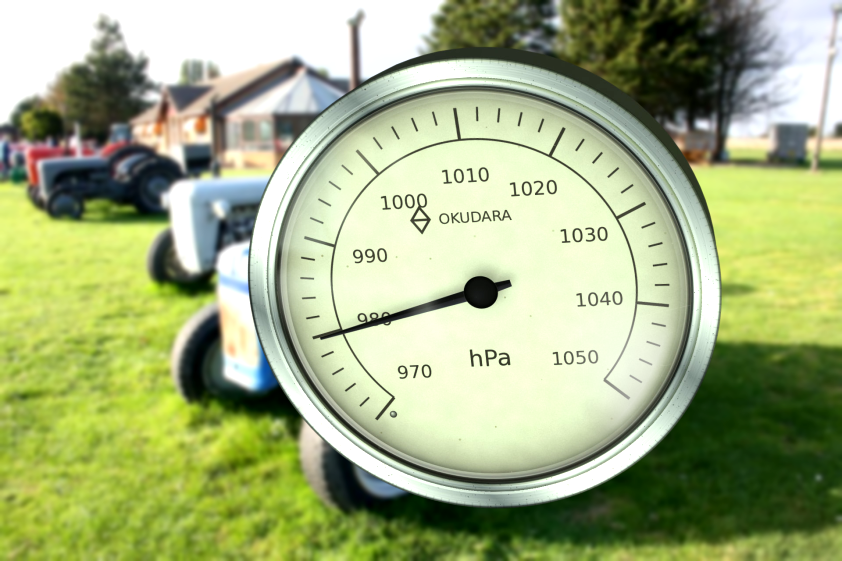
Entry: 980 hPa
